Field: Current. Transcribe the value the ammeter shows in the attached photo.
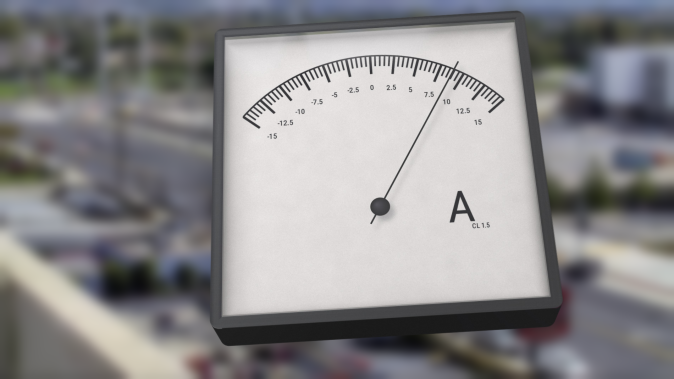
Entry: 9 A
